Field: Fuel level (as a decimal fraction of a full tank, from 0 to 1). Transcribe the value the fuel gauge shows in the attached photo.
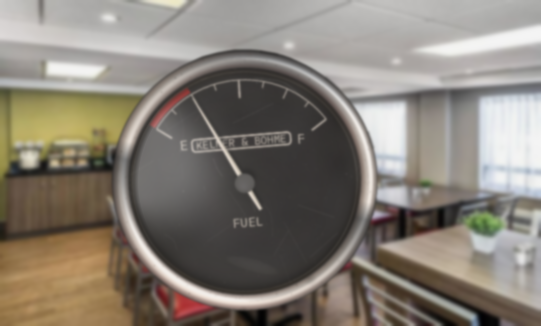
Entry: 0.25
